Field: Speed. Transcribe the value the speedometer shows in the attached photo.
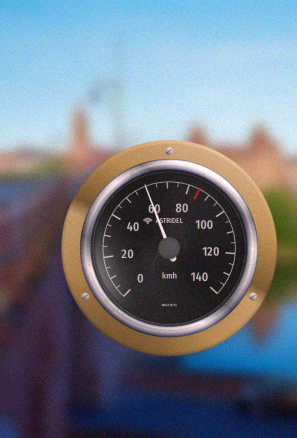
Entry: 60 km/h
